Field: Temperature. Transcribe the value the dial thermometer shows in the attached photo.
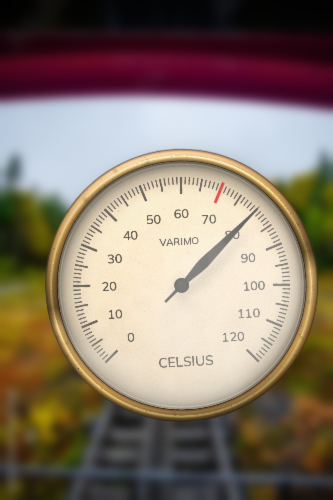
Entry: 80 °C
